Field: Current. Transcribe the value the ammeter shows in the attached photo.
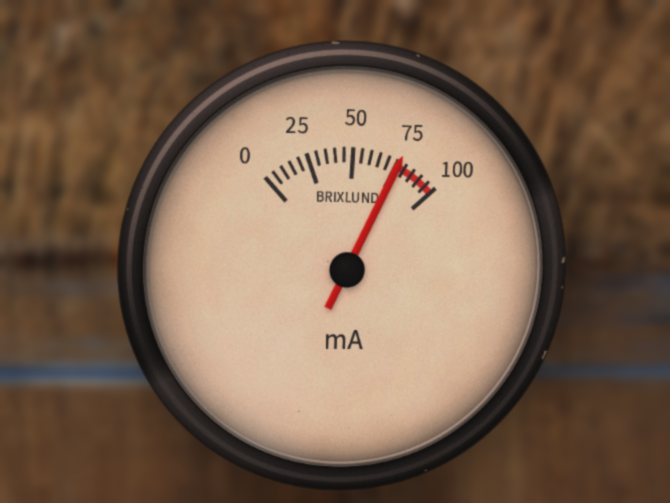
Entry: 75 mA
